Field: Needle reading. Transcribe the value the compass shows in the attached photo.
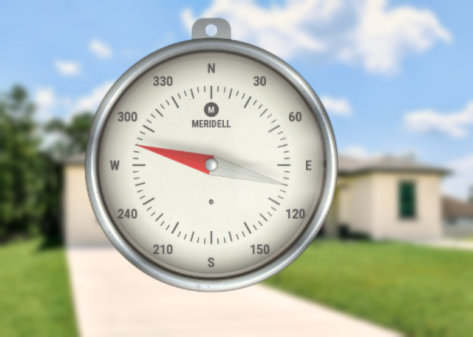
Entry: 285 °
